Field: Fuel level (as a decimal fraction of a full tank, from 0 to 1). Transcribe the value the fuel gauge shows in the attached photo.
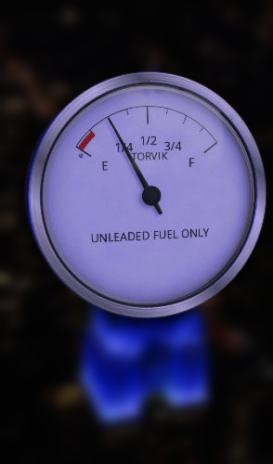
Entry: 0.25
